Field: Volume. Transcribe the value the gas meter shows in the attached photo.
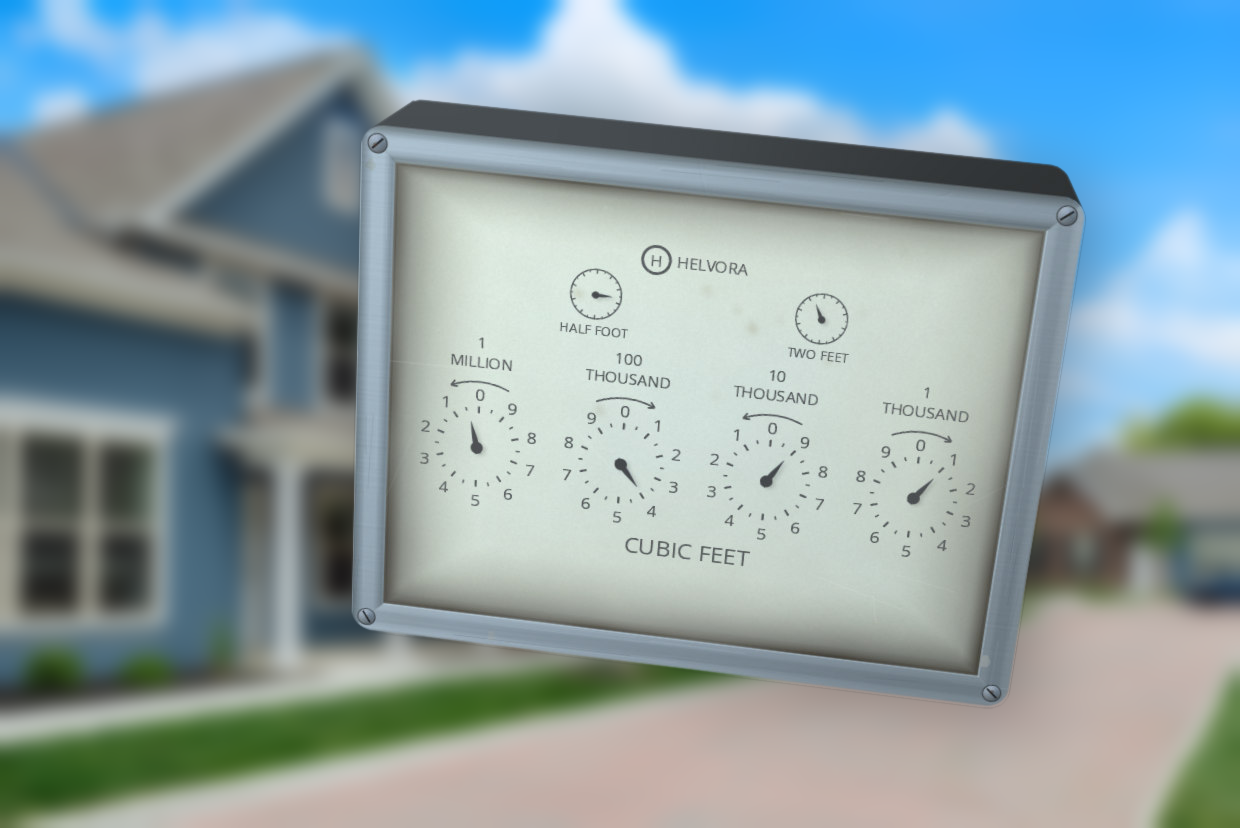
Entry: 39100 ft³
